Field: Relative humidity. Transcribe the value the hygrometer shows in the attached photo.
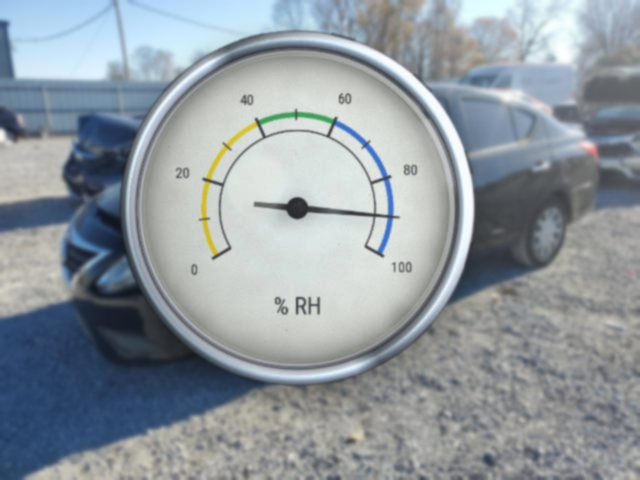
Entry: 90 %
